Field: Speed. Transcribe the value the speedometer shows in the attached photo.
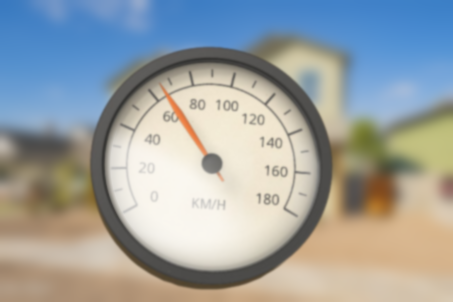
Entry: 65 km/h
